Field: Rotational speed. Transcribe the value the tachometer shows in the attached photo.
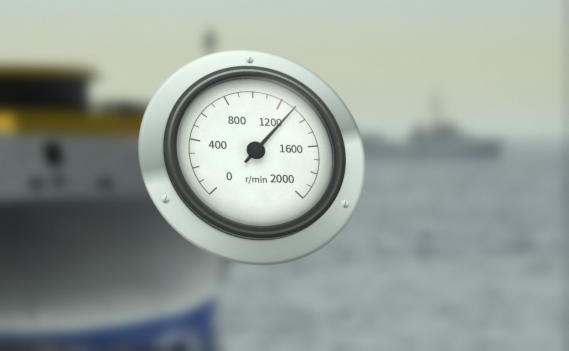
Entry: 1300 rpm
